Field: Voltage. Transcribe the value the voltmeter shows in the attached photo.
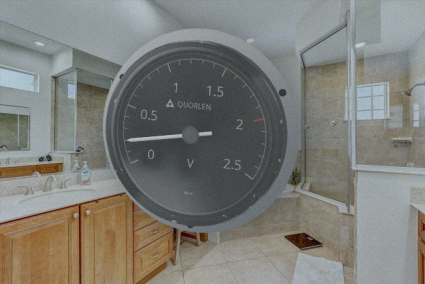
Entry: 0.2 V
